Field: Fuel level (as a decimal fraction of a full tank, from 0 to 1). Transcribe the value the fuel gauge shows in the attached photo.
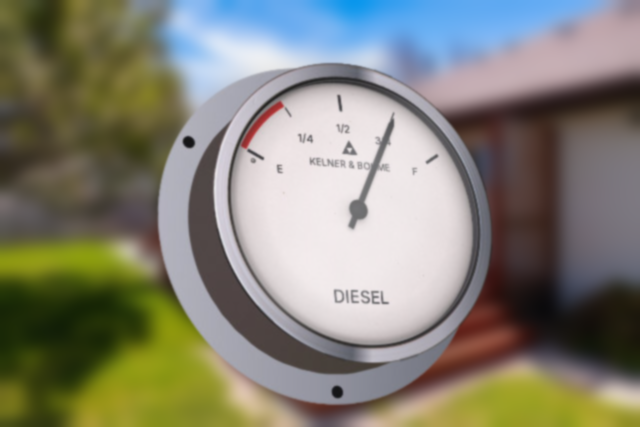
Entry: 0.75
